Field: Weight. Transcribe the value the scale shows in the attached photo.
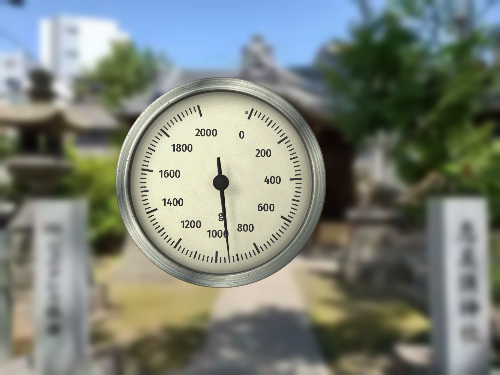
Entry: 940 g
